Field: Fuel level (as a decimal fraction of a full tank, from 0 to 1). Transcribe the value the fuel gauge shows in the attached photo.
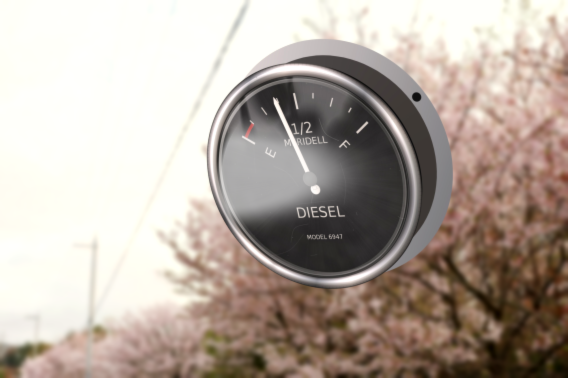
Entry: 0.375
